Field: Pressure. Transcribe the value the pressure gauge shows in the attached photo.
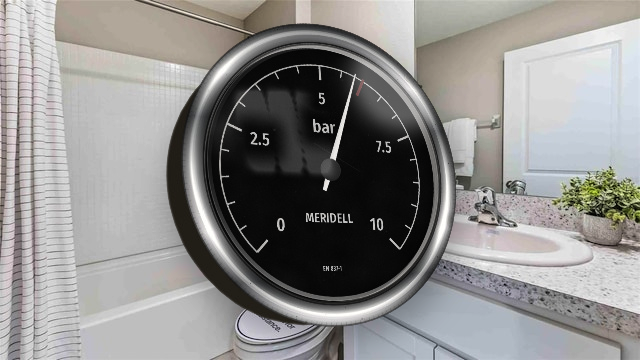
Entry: 5.75 bar
